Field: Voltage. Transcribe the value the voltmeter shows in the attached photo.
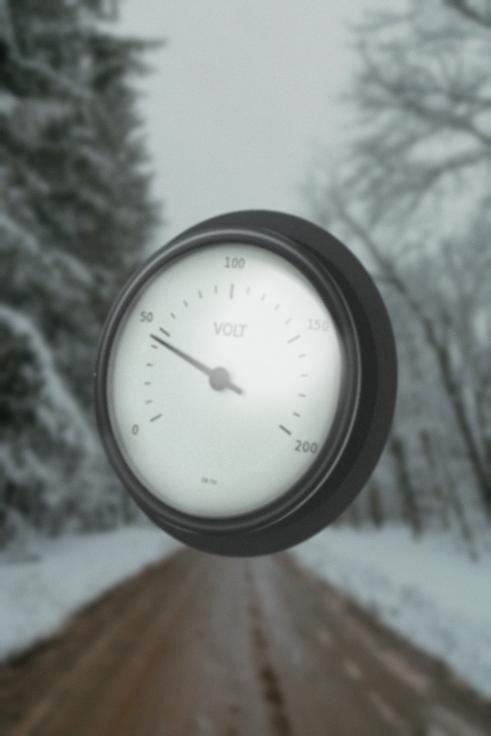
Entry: 45 V
